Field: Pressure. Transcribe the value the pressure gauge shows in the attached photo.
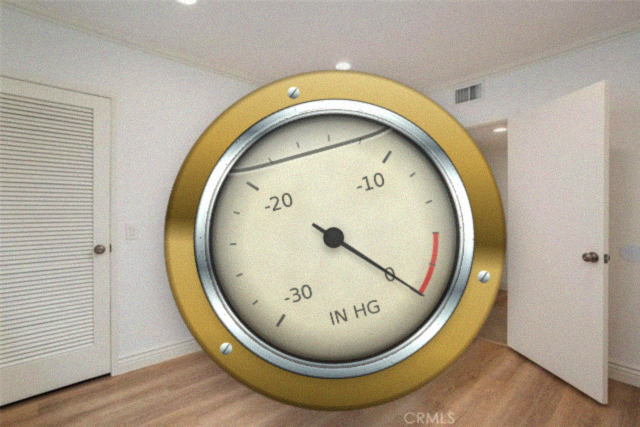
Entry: 0 inHg
